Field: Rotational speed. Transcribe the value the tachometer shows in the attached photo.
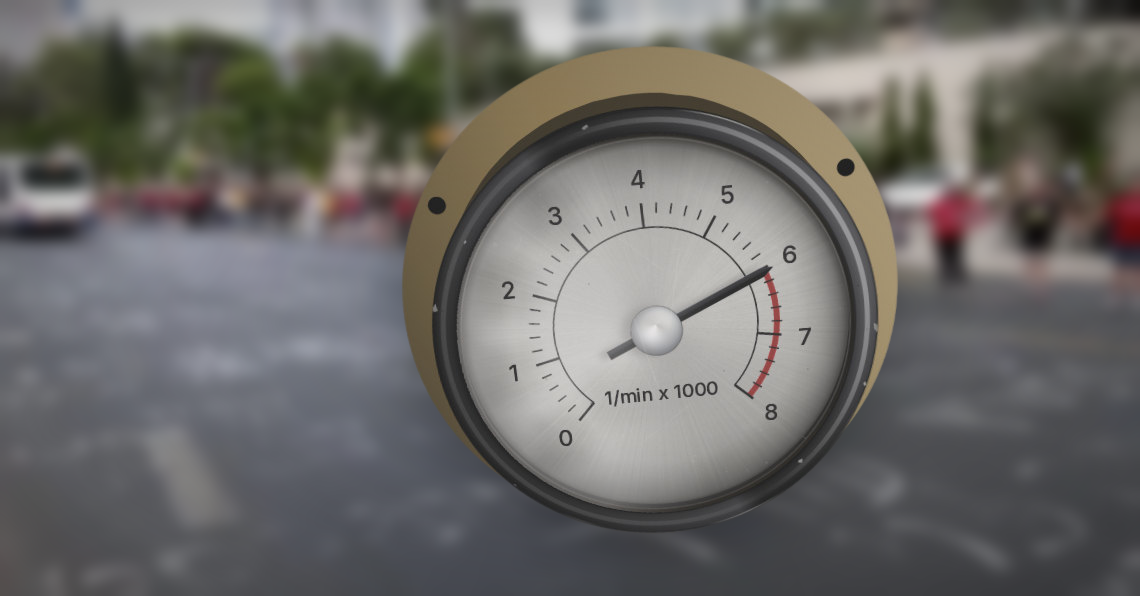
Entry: 6000 rpm
